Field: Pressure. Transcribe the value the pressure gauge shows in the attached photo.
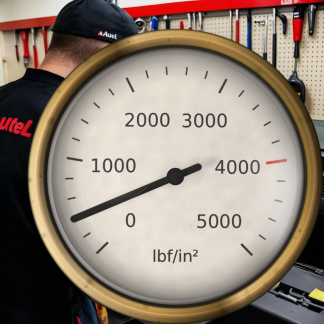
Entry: 400 psi
